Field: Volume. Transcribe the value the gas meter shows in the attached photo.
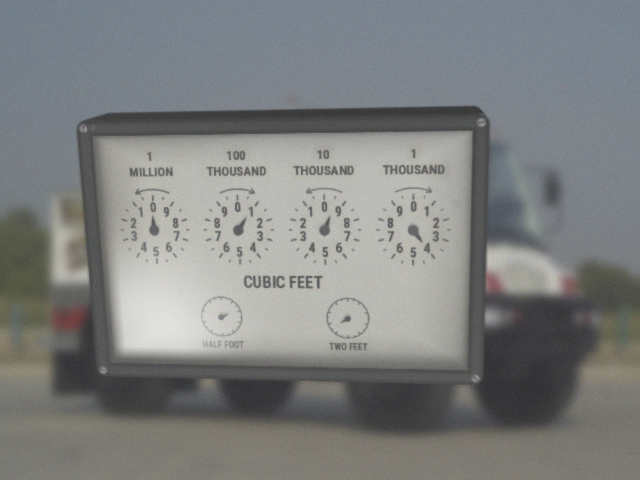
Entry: 9400 ft³
